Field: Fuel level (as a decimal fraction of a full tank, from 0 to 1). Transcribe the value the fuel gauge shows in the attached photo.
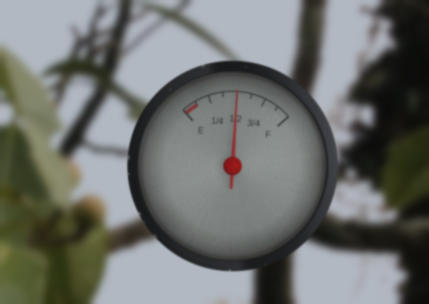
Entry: 0.5
